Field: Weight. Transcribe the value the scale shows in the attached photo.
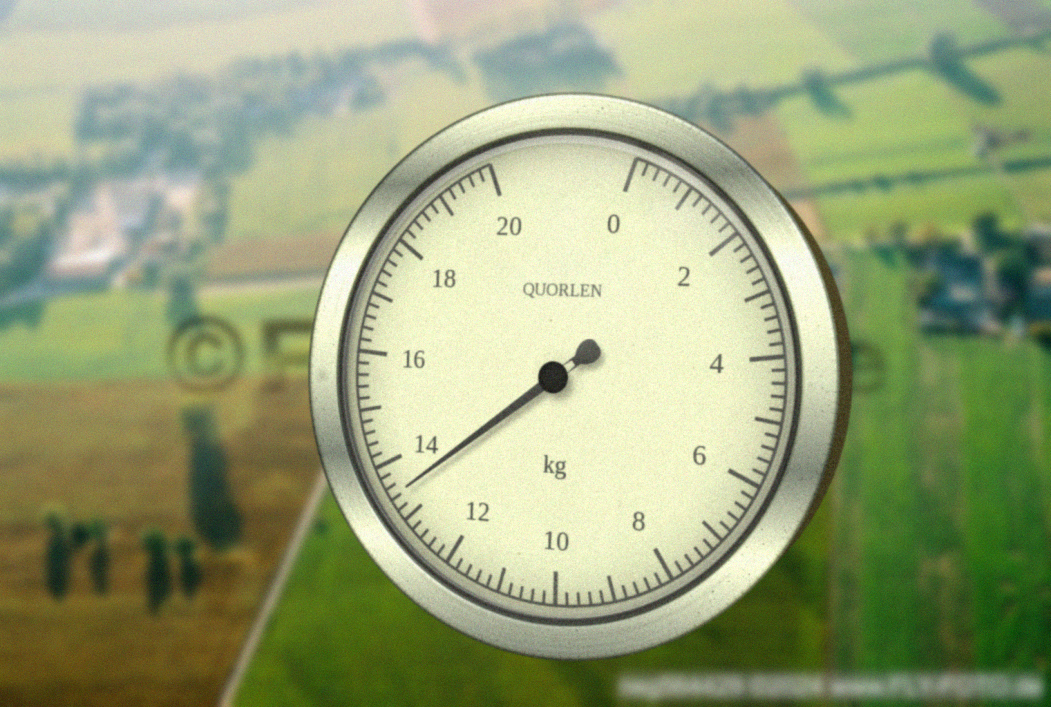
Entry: 13.4 kg
